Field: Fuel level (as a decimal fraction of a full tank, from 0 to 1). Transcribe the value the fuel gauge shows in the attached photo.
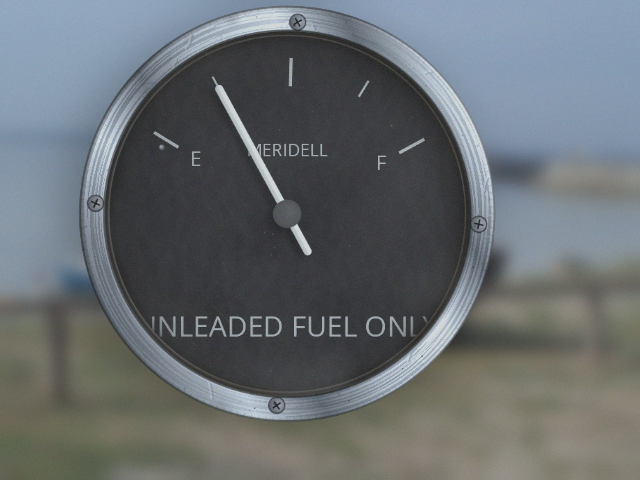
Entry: 0.25
